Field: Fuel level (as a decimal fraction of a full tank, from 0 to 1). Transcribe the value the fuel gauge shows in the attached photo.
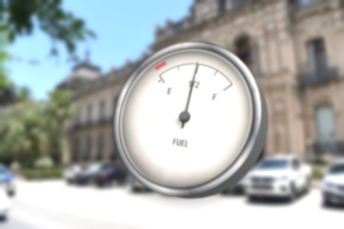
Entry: 0.5
